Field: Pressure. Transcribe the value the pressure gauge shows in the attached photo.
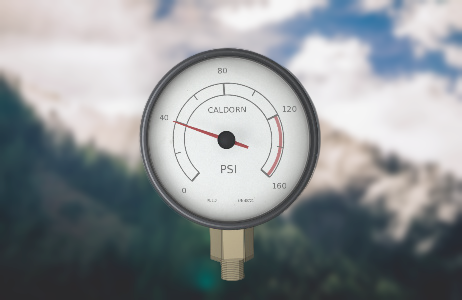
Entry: 40 psi
